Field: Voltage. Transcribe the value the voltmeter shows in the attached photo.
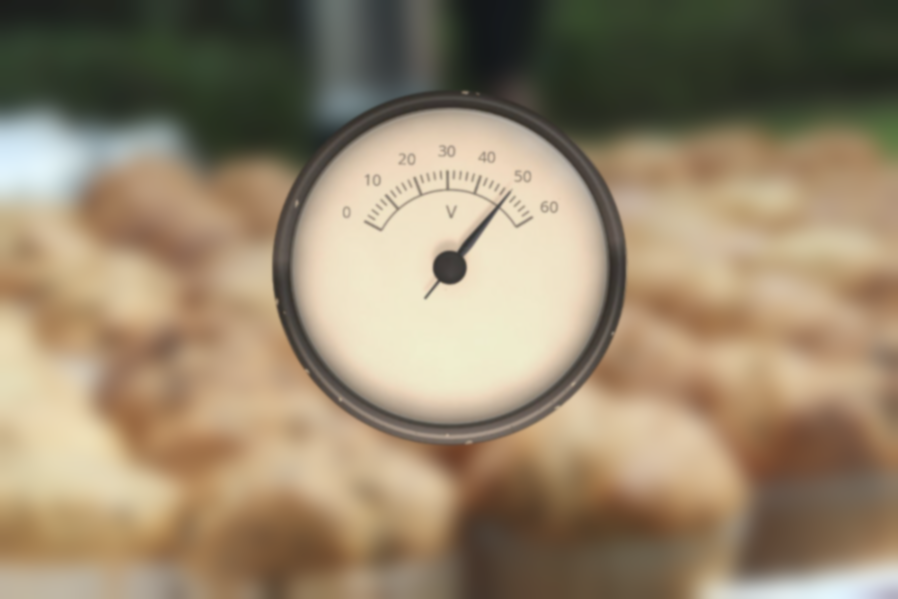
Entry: 50 V
